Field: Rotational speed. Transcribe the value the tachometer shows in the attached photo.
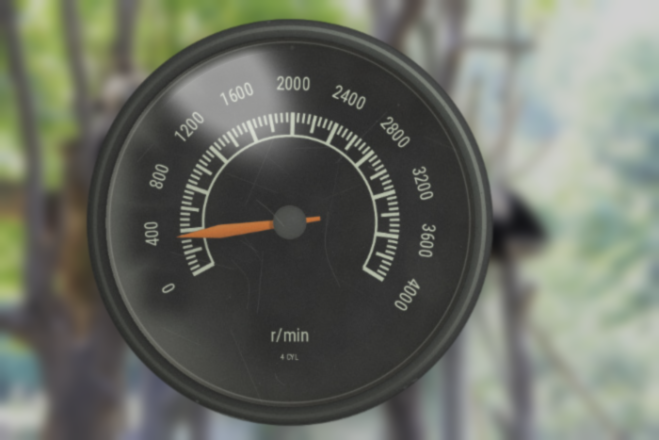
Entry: 350 rpm
